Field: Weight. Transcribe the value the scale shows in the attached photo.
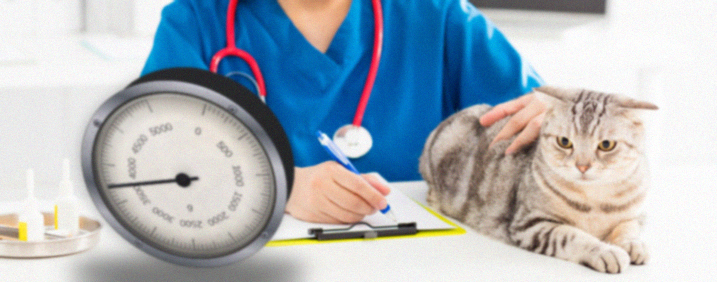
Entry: 3750 g
